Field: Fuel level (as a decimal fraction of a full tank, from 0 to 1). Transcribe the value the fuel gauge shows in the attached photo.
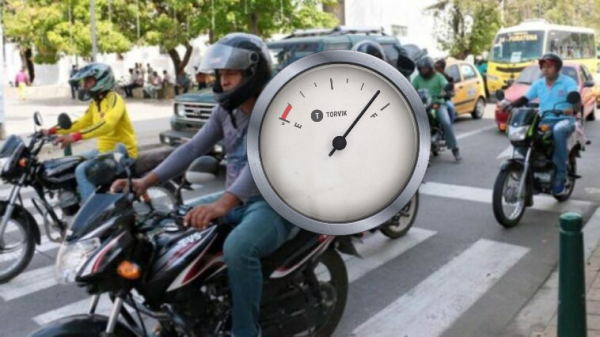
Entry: 0.875
